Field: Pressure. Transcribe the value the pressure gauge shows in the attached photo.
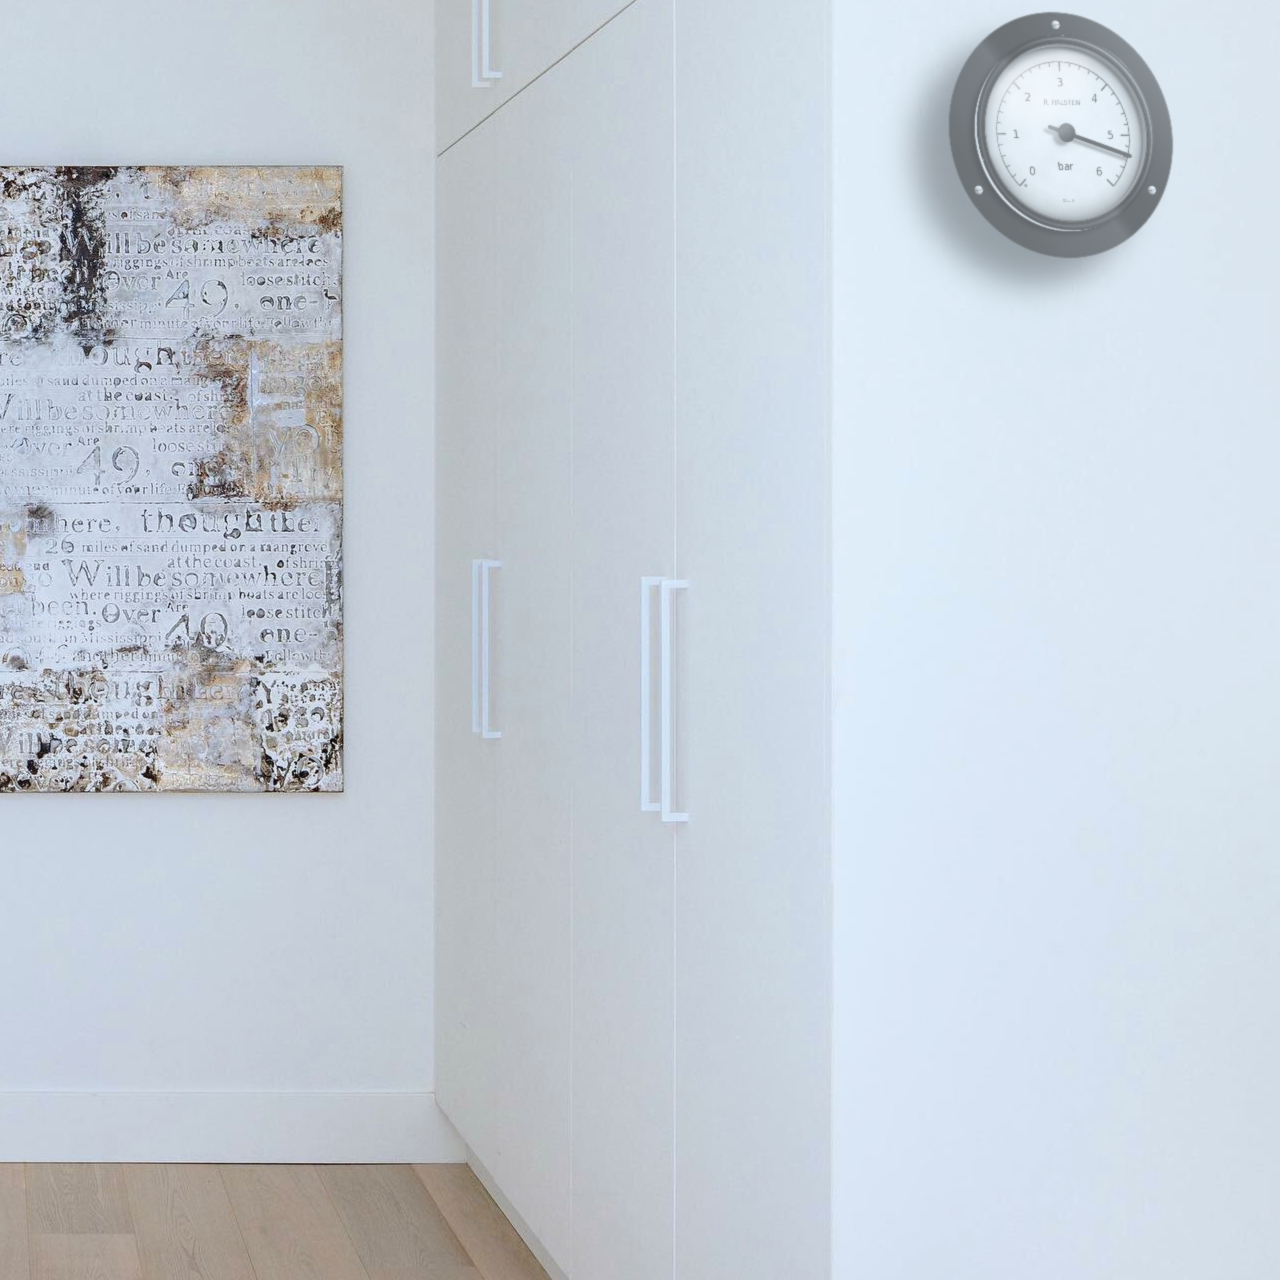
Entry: 5.4 bar
